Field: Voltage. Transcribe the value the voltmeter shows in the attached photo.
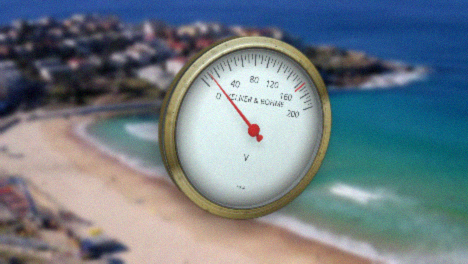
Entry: 10 V
